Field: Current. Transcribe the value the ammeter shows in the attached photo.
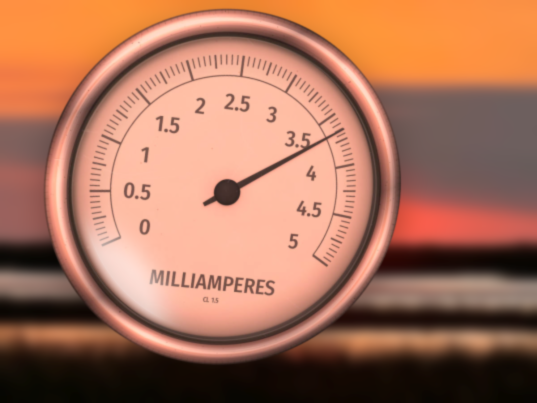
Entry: 3.65 mA
